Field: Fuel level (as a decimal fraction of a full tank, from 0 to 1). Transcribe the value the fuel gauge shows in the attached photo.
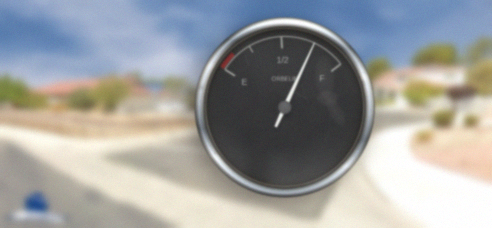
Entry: 0.75
